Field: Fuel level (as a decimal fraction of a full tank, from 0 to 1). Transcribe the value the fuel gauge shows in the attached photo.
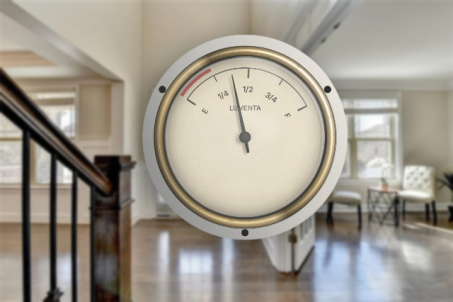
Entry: 0.375
